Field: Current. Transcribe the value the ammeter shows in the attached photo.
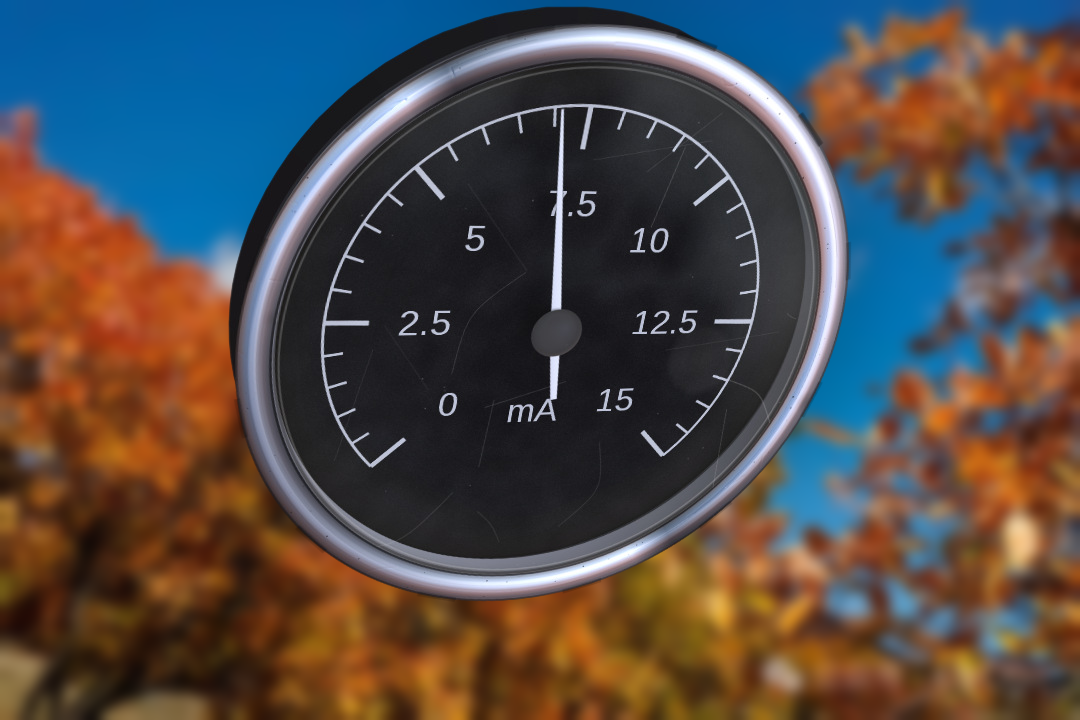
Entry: 7 mA
